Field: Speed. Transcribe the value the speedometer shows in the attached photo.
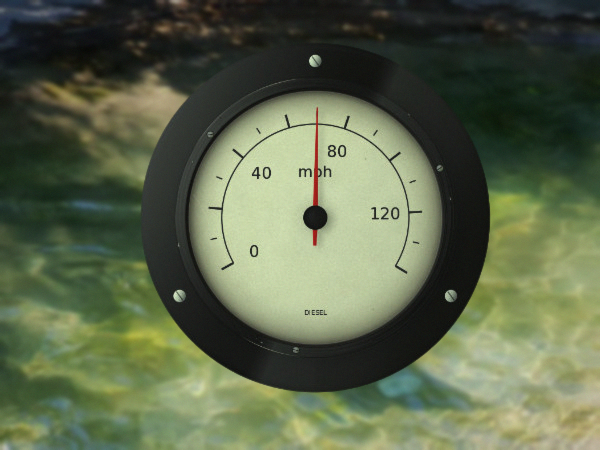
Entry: 70 mph
